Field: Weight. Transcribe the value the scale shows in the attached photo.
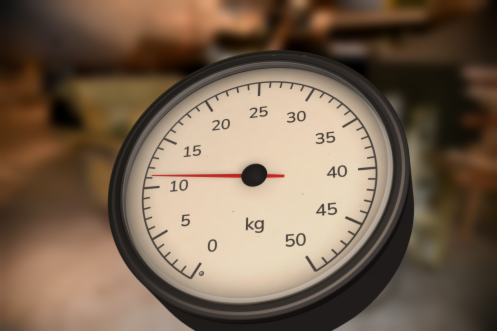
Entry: 11 kg
